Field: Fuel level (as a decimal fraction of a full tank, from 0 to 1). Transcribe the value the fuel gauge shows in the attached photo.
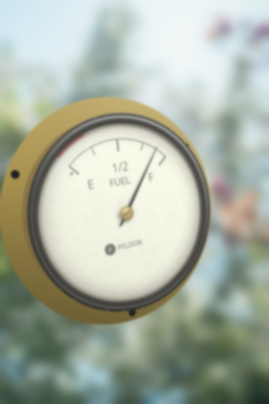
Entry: 0.875
